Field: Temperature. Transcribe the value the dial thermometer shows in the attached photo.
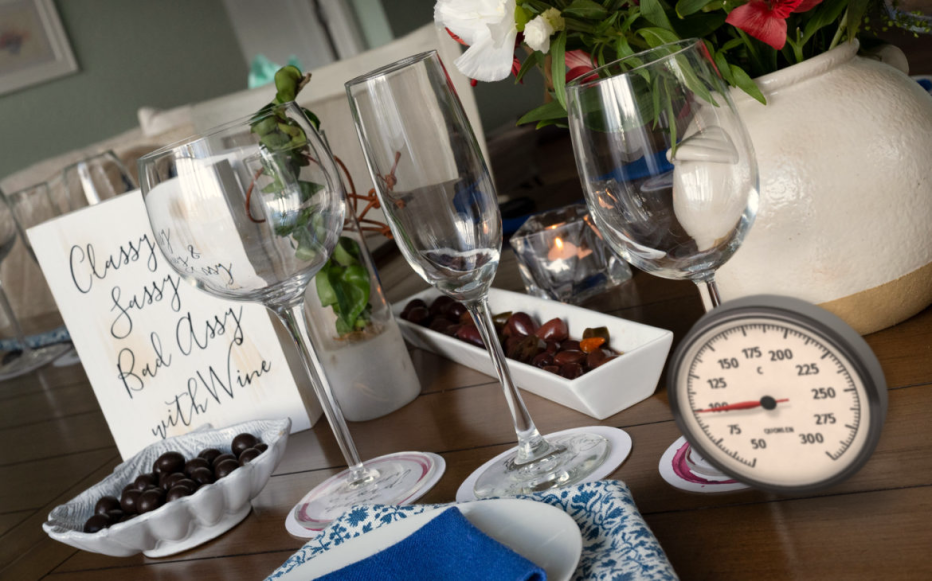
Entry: 100 °C
